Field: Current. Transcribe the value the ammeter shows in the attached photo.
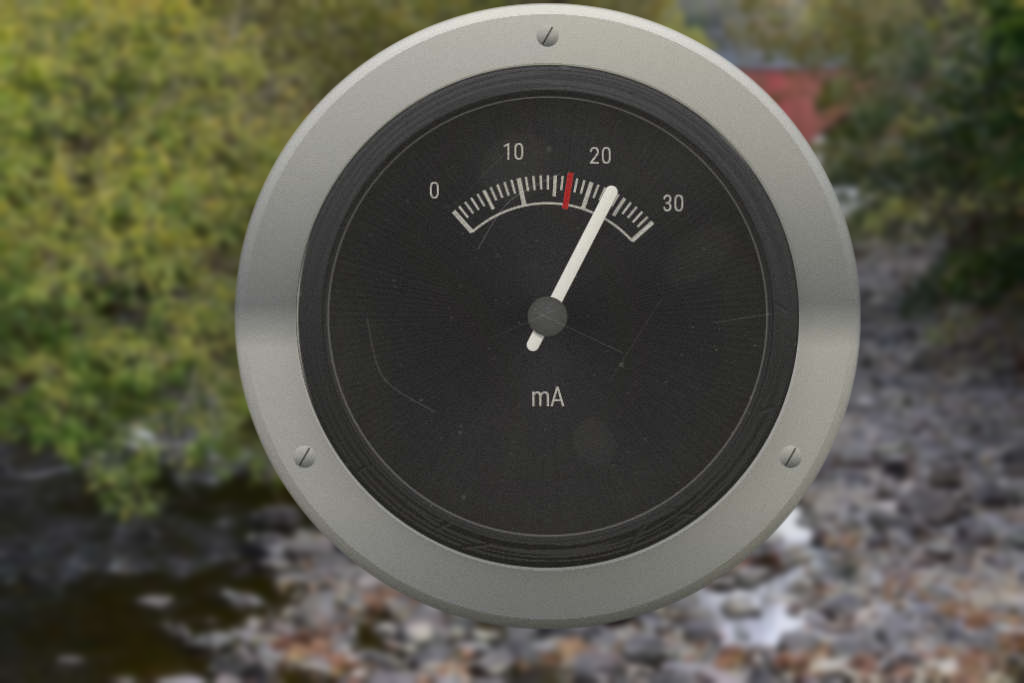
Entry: 23 mA
